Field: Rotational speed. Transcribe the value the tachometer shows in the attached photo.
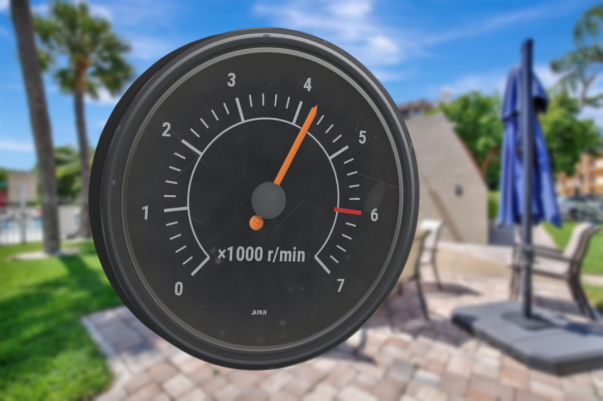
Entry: 4200 rpm
